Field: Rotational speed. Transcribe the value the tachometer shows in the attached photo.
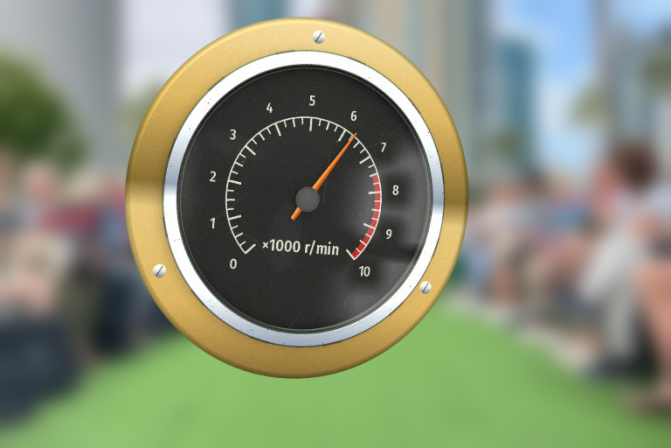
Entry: 6250 rpm
